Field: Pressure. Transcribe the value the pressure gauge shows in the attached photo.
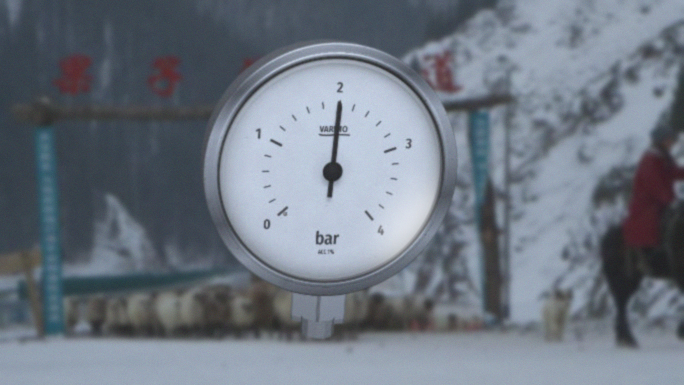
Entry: 2 bar
